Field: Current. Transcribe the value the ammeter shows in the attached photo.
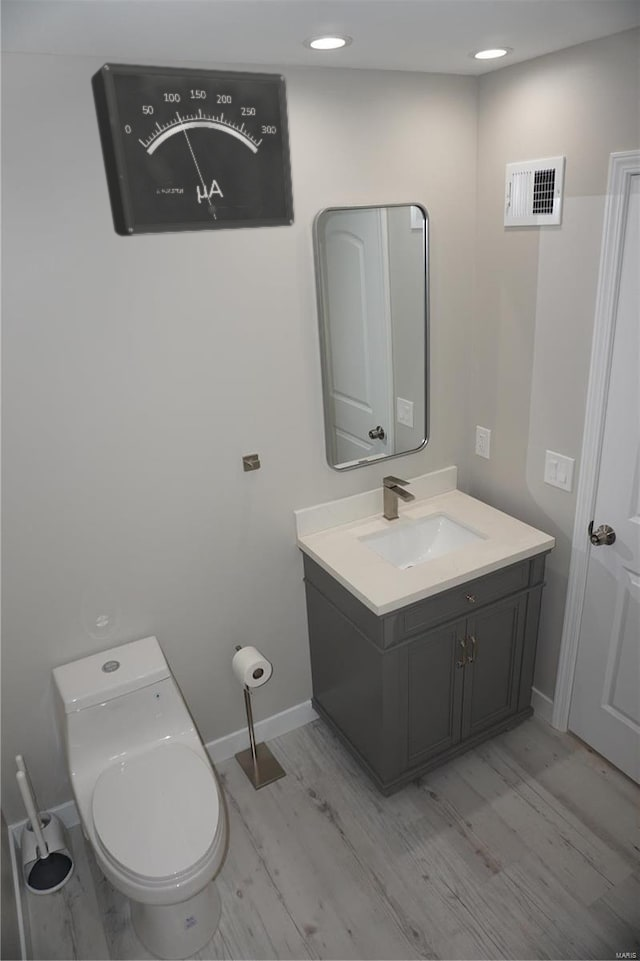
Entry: 100 µA
